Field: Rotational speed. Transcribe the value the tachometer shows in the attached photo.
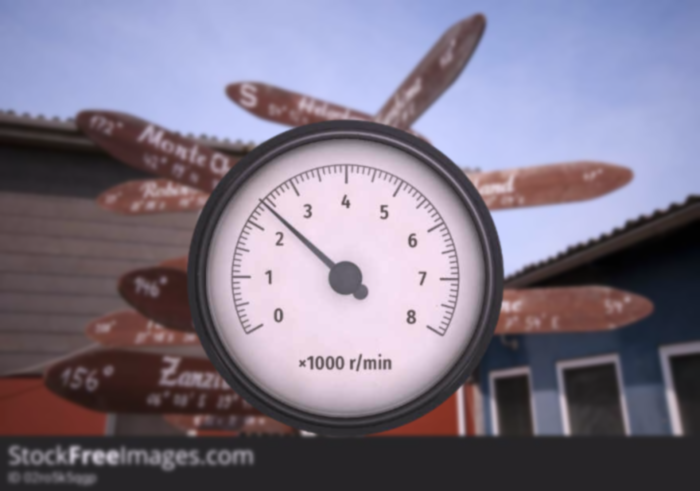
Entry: 2400 rpm
